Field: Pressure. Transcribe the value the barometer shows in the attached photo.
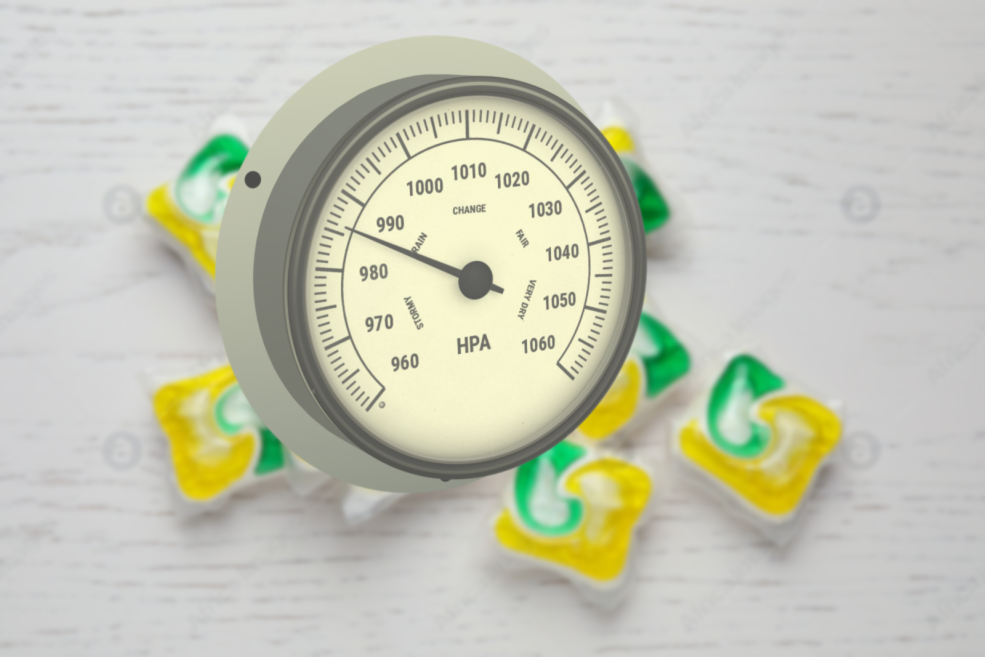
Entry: 986 hPa
